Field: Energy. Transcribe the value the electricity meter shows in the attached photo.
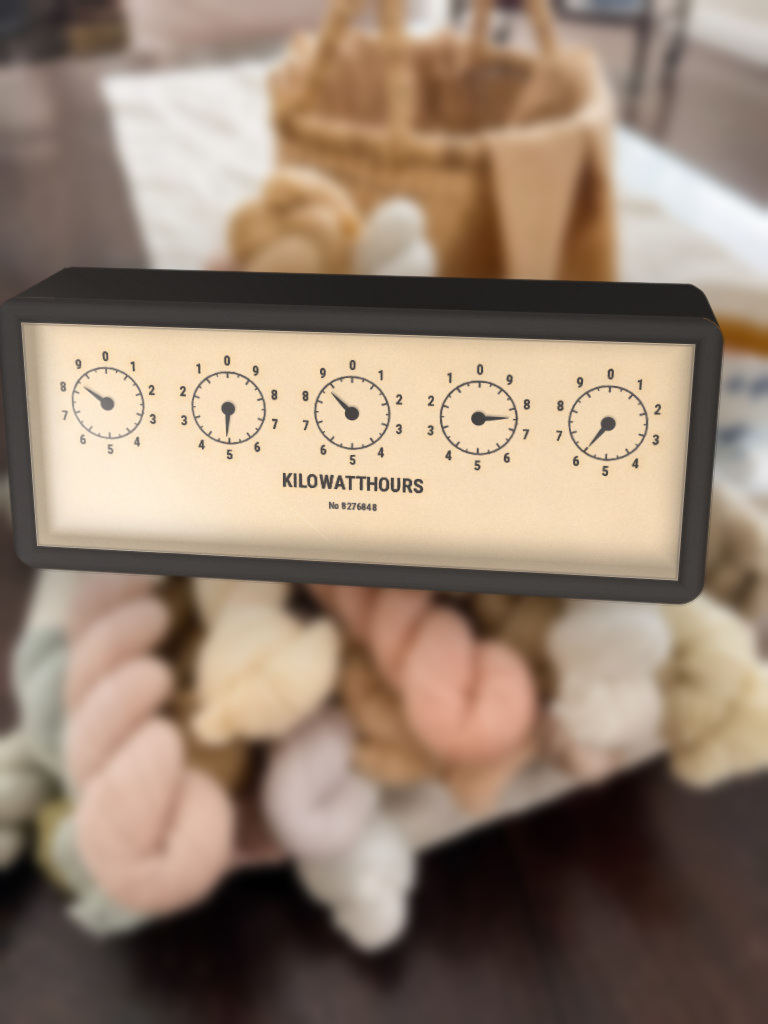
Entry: 84876 kWh
